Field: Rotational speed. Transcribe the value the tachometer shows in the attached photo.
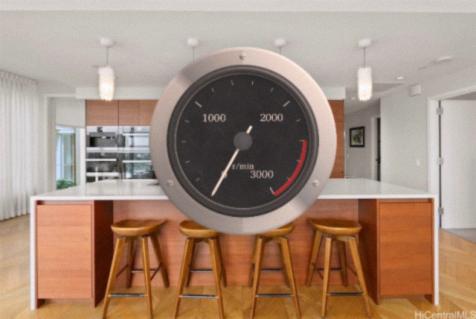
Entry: 0 rpm
